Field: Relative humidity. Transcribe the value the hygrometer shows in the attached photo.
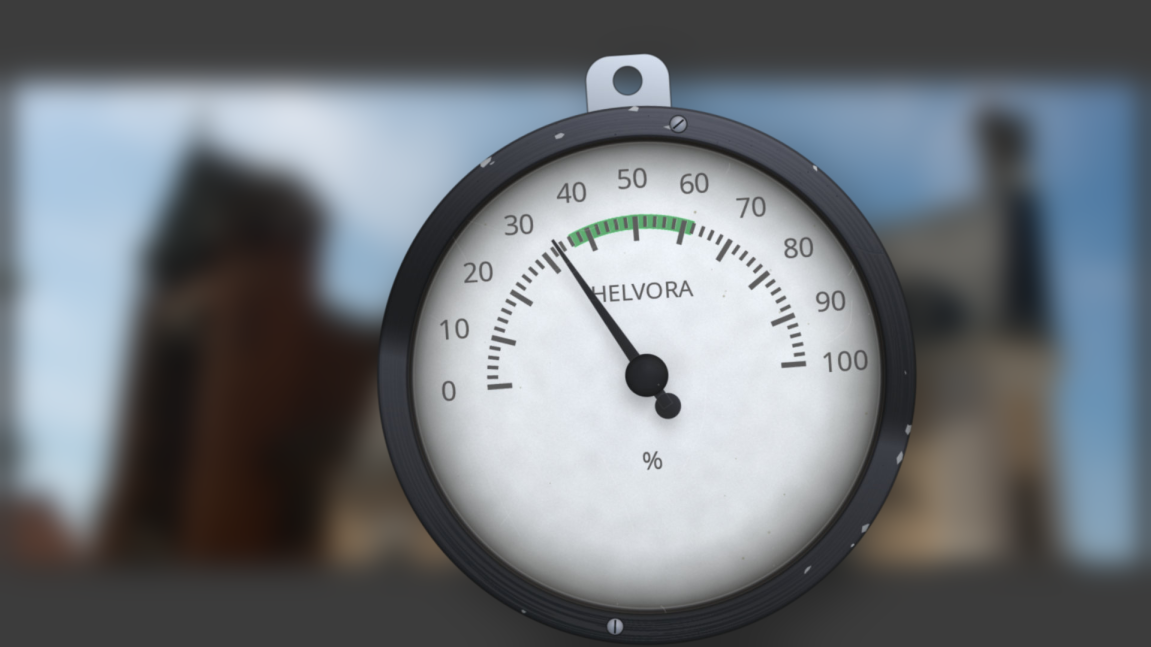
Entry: 33 %
